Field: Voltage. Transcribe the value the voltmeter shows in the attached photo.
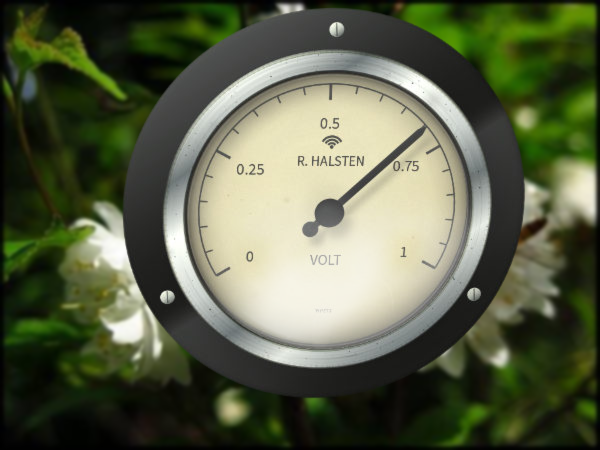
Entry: 0.7 V
